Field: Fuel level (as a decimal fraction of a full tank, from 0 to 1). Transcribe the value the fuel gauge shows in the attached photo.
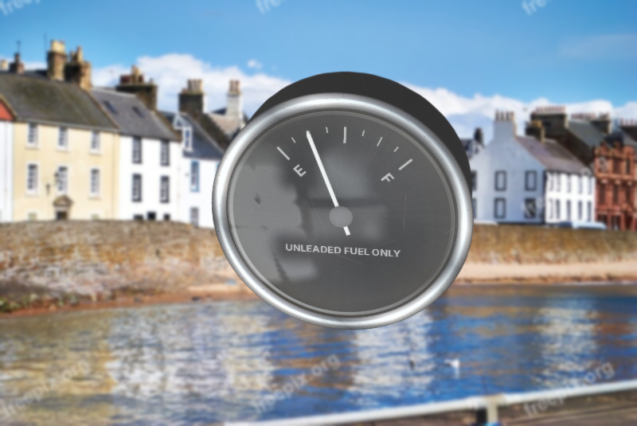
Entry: 0.25
